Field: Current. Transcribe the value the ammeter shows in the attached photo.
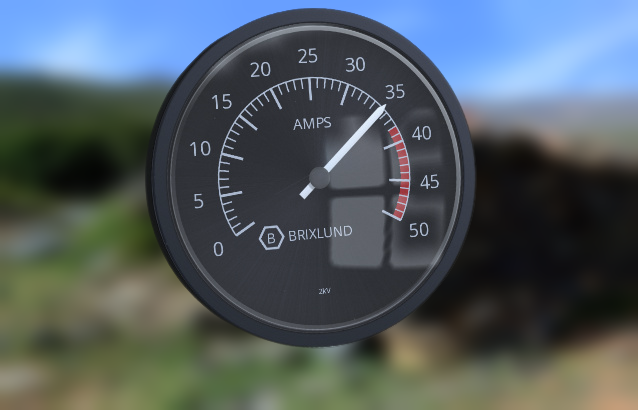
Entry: 35 A
